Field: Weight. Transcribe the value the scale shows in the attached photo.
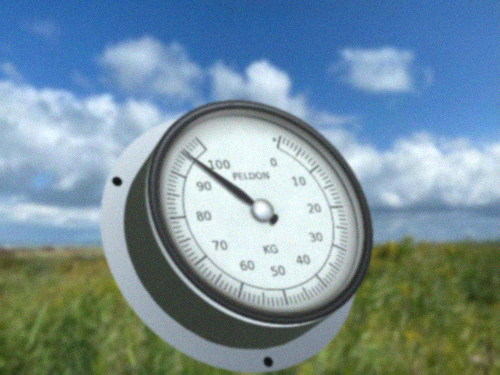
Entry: 95 kg
